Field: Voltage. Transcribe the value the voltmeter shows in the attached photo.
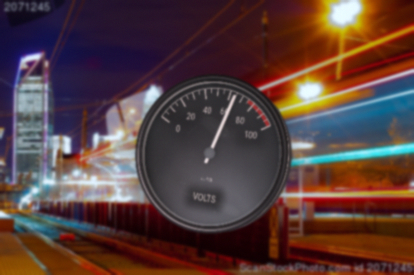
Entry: 65 V
